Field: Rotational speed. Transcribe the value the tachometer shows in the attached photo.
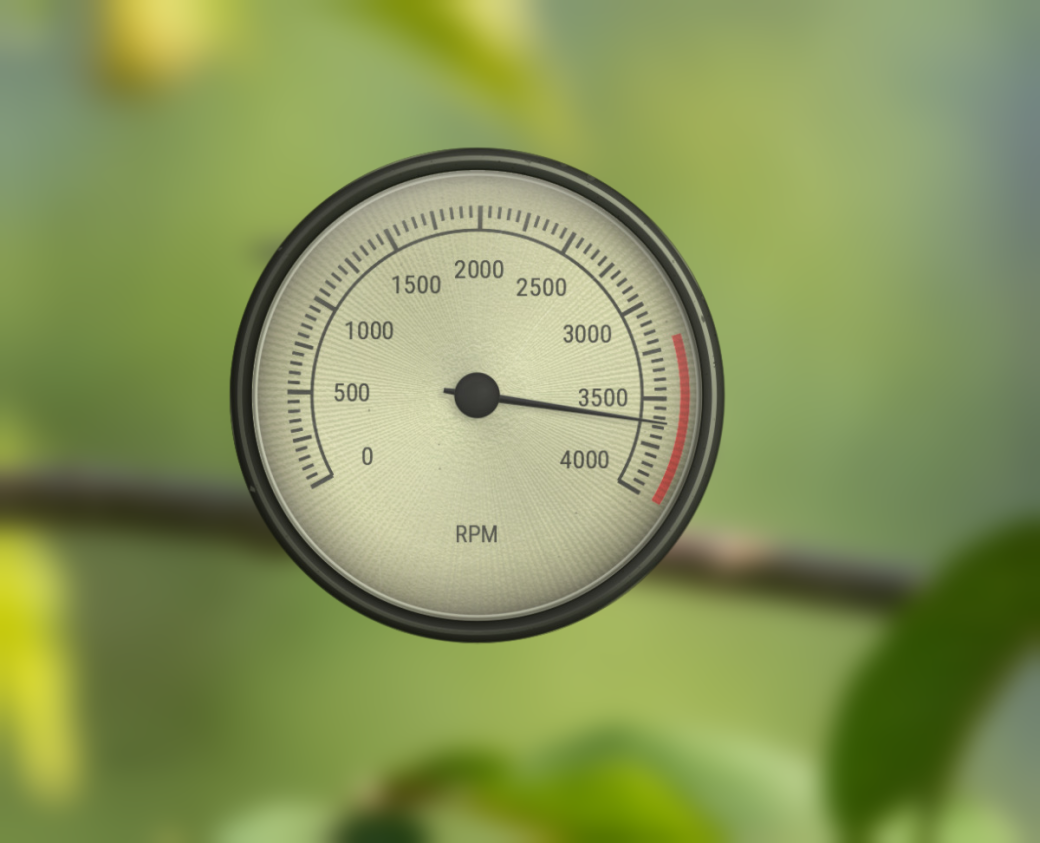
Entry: 3625 rpm
